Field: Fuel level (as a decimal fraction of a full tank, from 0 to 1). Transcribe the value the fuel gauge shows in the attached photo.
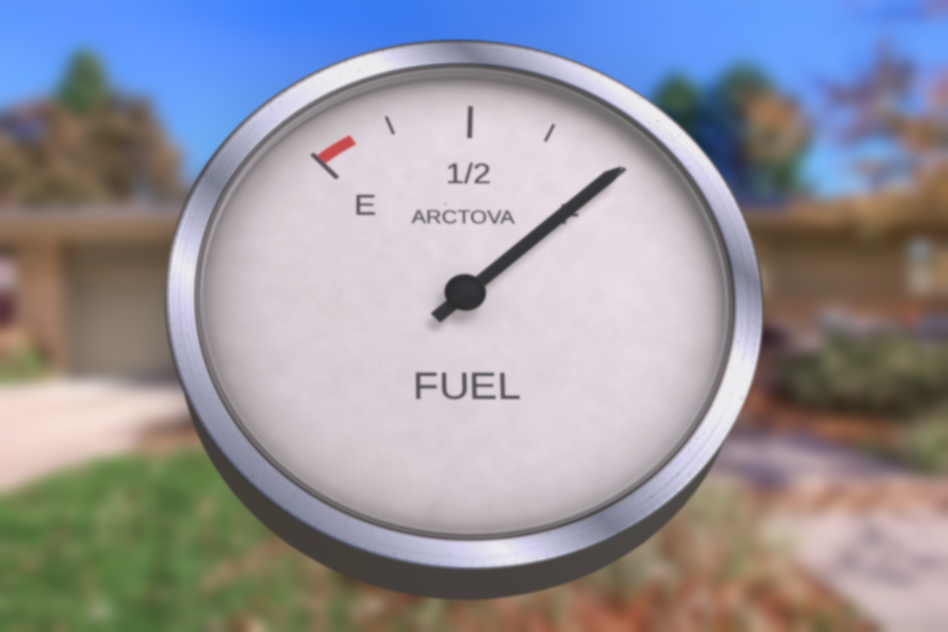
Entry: 1
